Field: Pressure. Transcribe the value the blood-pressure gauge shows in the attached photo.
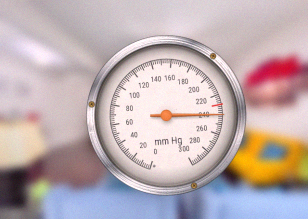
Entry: 240 mmHg
